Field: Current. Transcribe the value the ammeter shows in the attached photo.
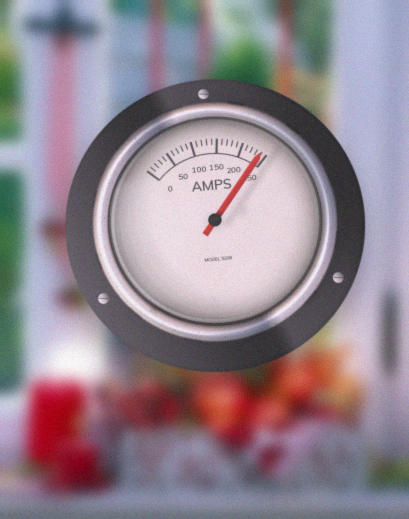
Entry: 240 A
